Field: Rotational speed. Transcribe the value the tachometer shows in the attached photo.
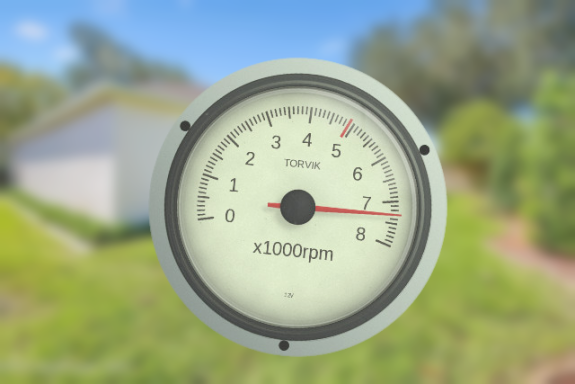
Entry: 7300 rpm
